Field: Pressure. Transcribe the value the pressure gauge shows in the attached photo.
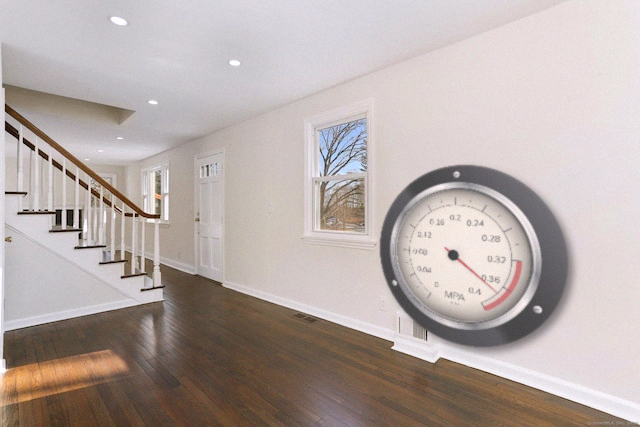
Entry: 0.37 MPa
